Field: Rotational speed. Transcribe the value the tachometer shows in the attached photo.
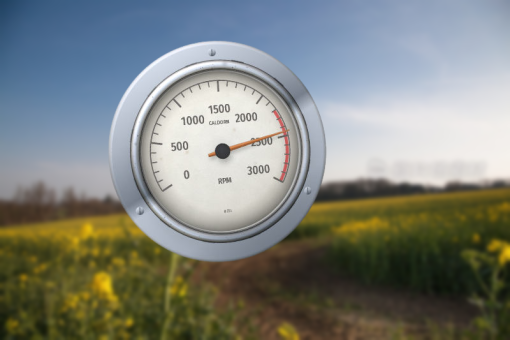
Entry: 2450 rpm
